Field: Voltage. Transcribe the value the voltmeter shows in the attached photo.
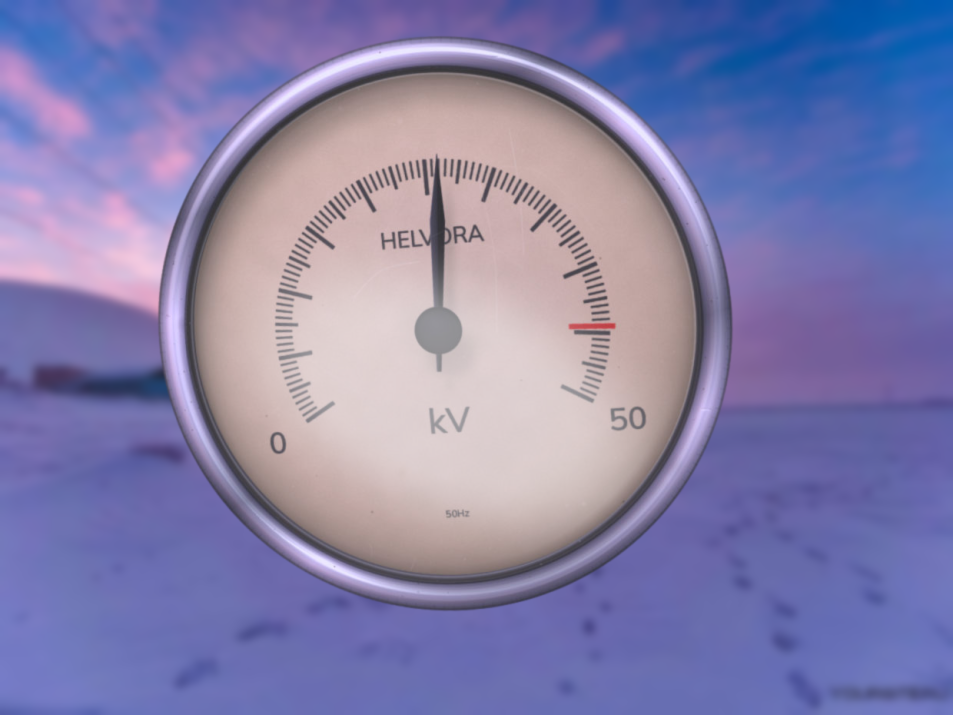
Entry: 26 kV
